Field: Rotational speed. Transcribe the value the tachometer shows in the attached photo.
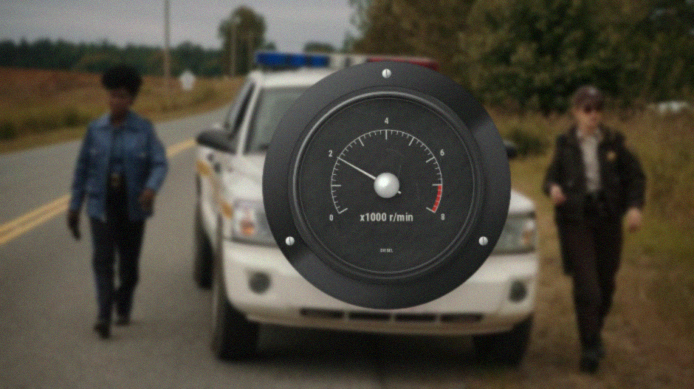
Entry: 2000 rpm
